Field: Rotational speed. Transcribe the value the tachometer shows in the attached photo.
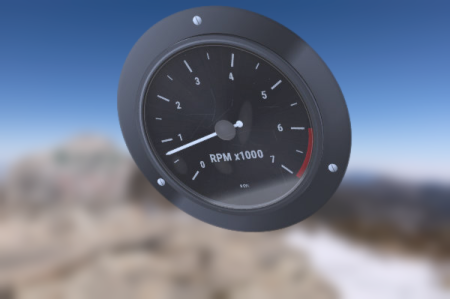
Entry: 750 rpm
